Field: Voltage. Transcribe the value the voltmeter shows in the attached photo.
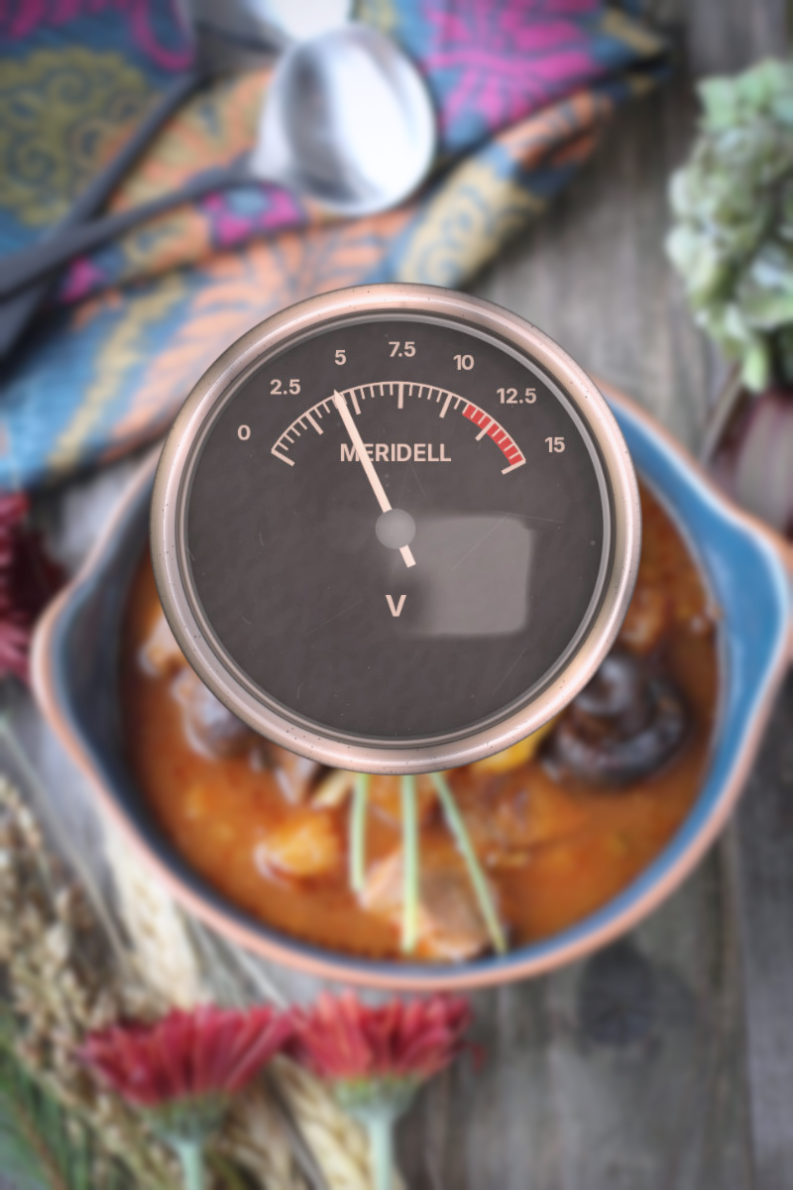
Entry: 4.25 V
